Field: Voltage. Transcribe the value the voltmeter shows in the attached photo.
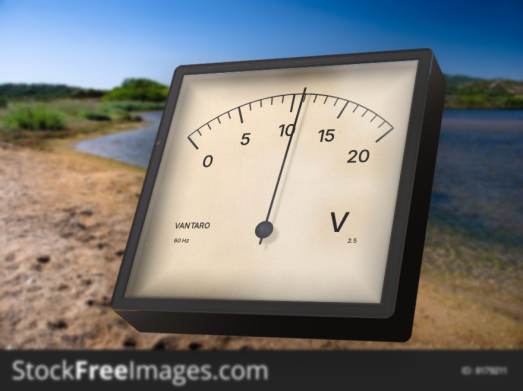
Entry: 11 V
